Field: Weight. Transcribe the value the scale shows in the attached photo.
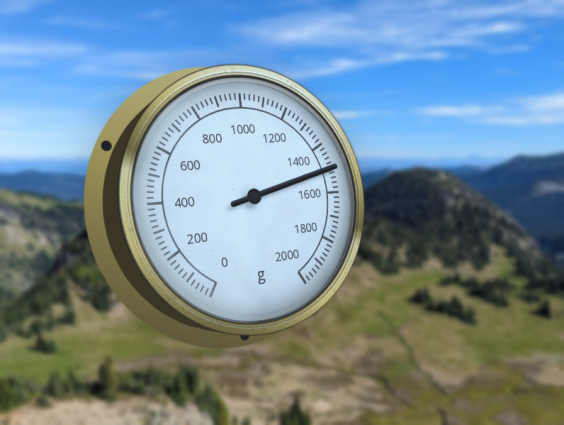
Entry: 1500 g
